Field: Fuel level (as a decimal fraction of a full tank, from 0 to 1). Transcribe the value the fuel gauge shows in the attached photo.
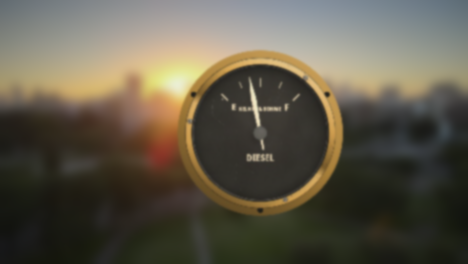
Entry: 0.375
